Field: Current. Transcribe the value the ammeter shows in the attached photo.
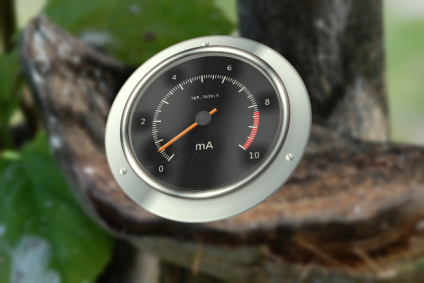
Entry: 0.5 mA
